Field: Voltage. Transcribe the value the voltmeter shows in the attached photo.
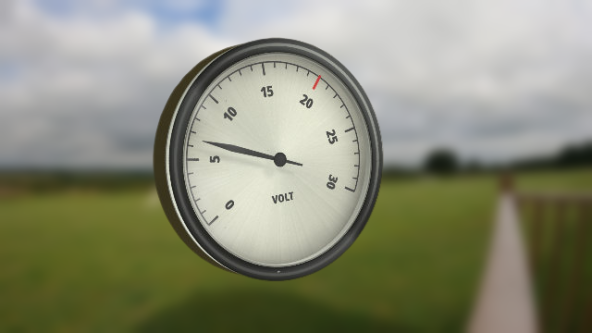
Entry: 6.5 V
